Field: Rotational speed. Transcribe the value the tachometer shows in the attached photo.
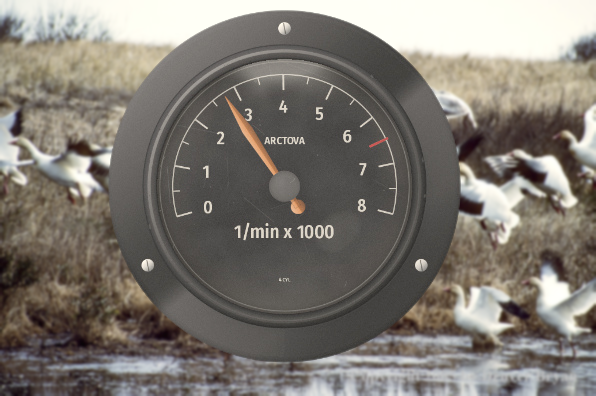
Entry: 2750 rpm
